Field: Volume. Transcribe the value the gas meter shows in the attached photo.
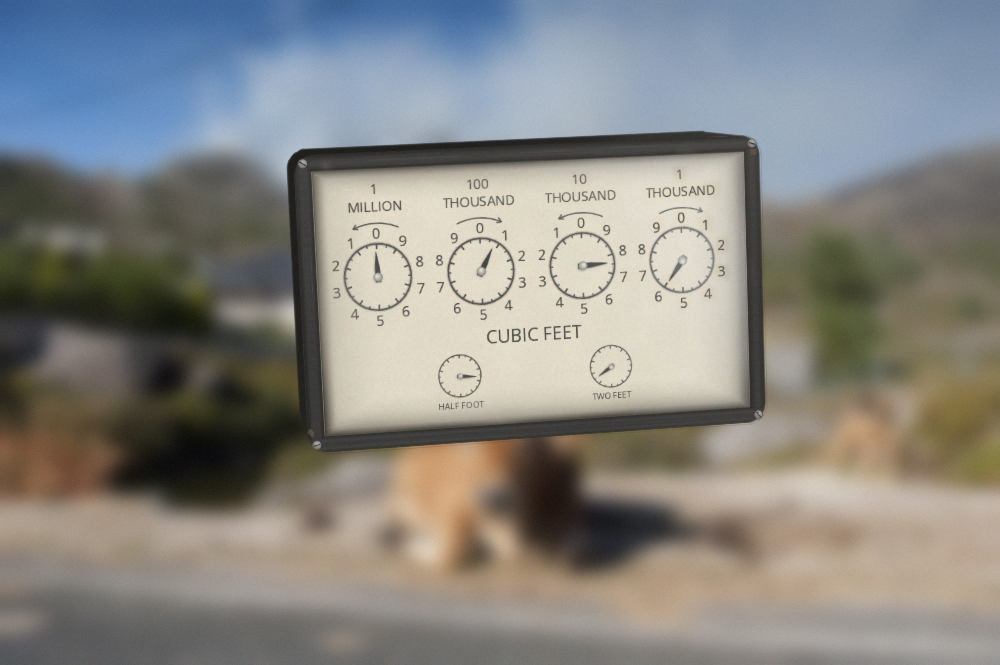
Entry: 7600 ft³
